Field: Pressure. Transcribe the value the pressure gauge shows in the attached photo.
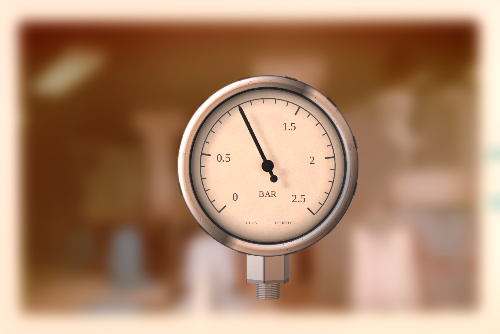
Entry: 1 bar
